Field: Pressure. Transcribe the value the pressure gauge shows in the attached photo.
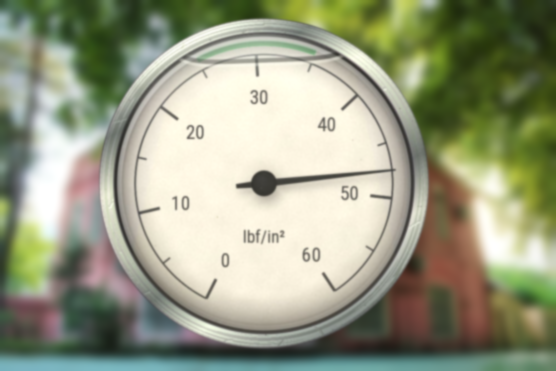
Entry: 47.5 psi
